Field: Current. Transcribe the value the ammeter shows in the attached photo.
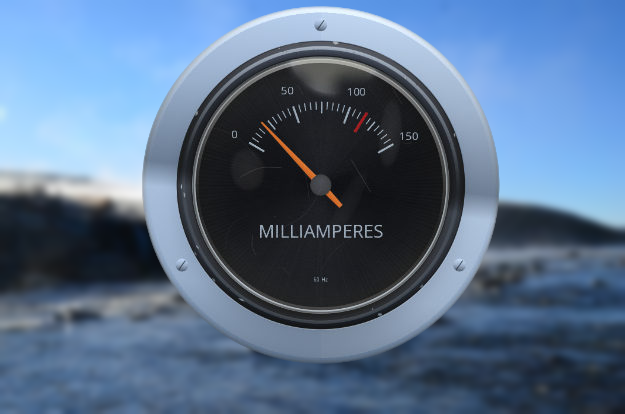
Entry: 20 mA
